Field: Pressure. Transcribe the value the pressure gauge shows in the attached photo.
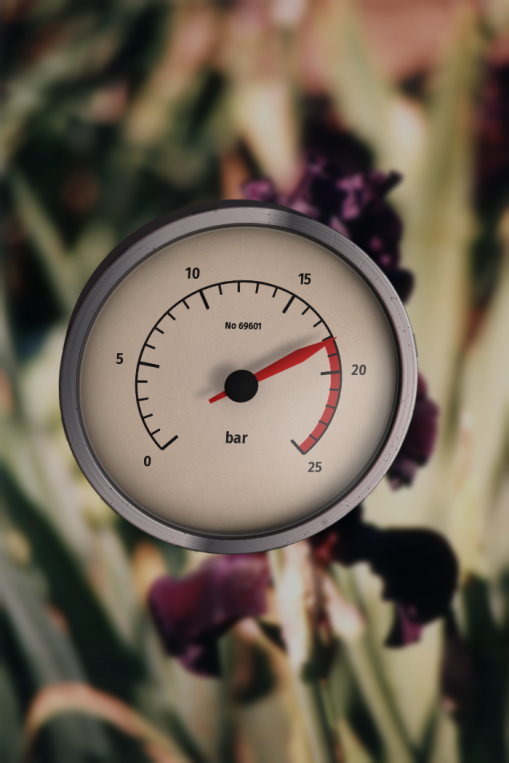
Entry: 18 bar
